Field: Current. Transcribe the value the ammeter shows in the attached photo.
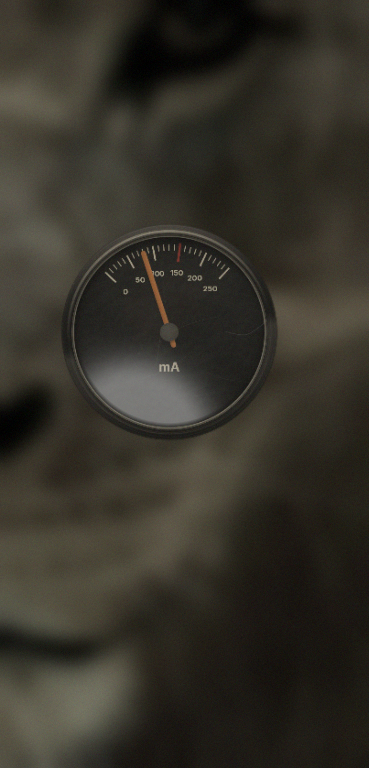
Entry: 80 mA
